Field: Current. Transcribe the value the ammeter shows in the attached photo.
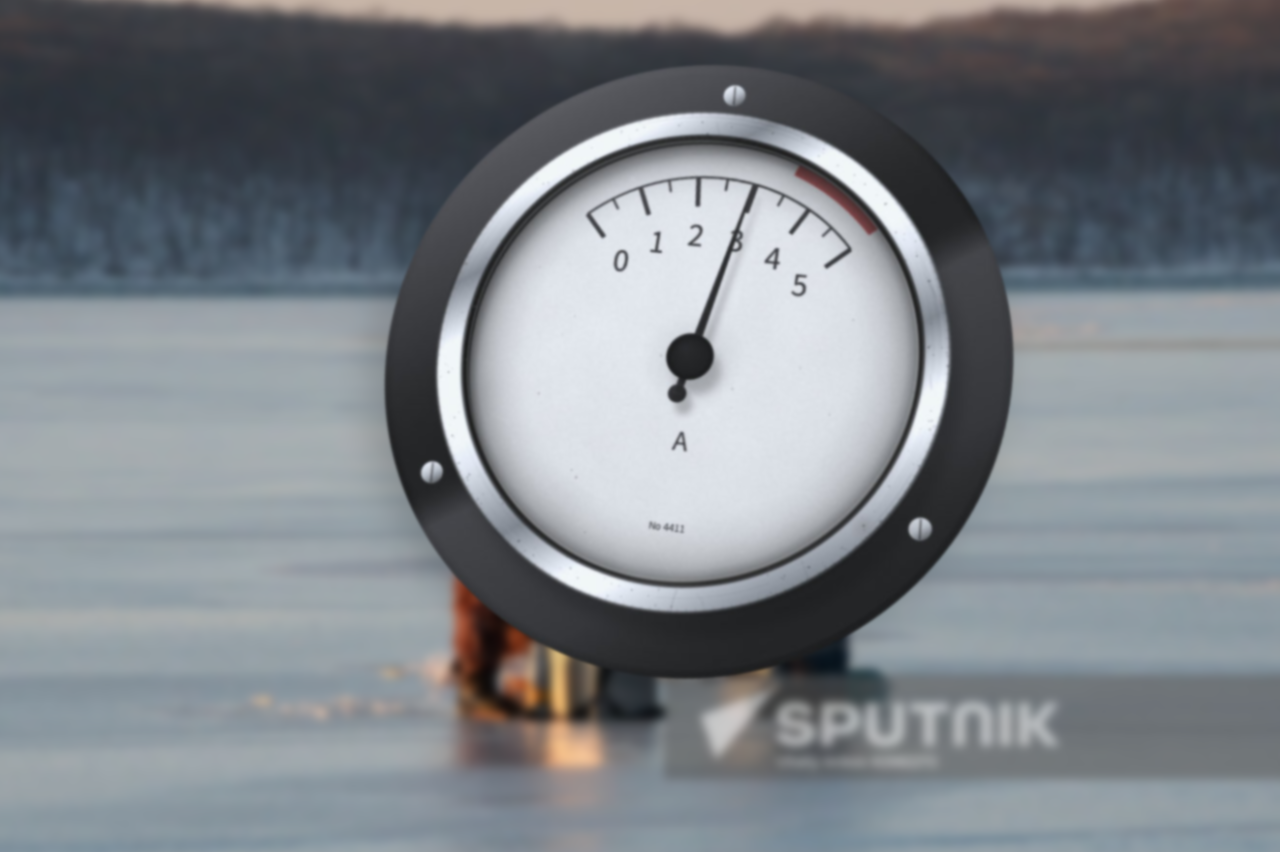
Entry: 3 A
